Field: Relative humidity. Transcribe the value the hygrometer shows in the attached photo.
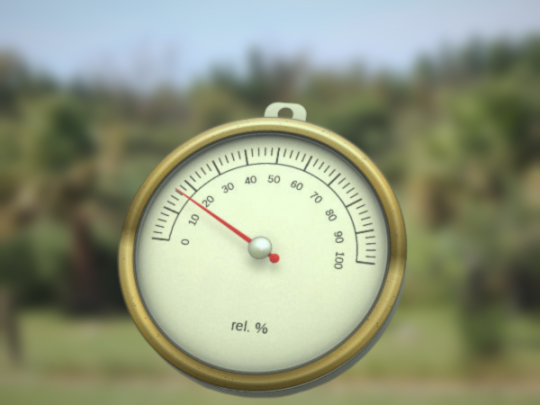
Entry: 16 %
